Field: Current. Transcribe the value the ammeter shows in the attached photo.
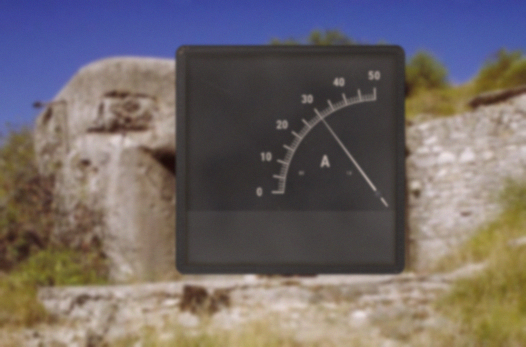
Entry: 30 A
